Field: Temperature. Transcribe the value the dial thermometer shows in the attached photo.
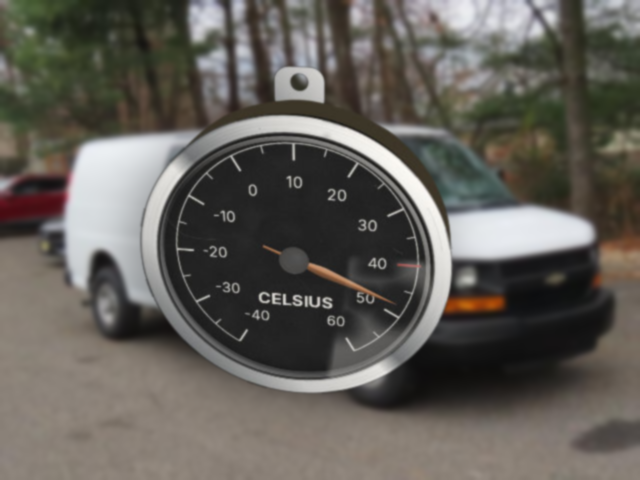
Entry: 47.5 °C
